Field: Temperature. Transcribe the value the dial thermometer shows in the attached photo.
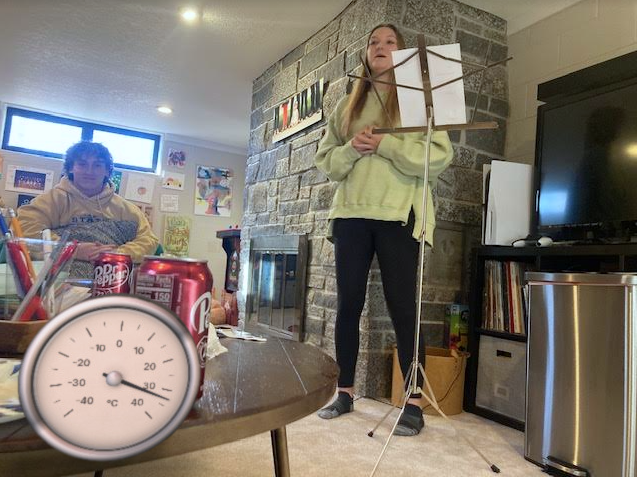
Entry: 32.5 °C
